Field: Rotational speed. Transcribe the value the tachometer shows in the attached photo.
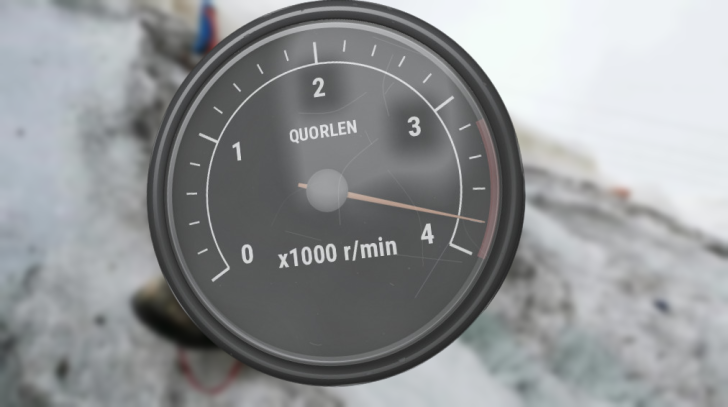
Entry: 3800 rpm
